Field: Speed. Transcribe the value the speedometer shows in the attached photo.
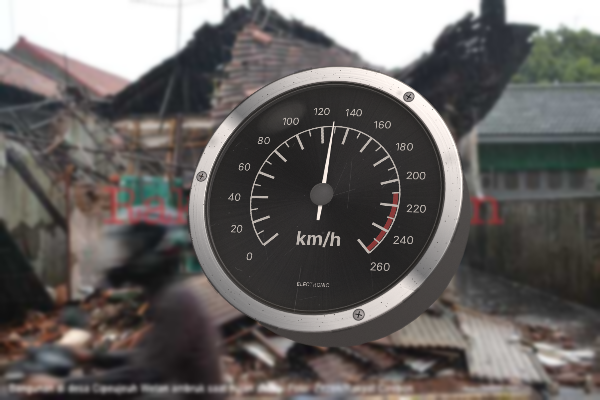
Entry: 130 km/h
